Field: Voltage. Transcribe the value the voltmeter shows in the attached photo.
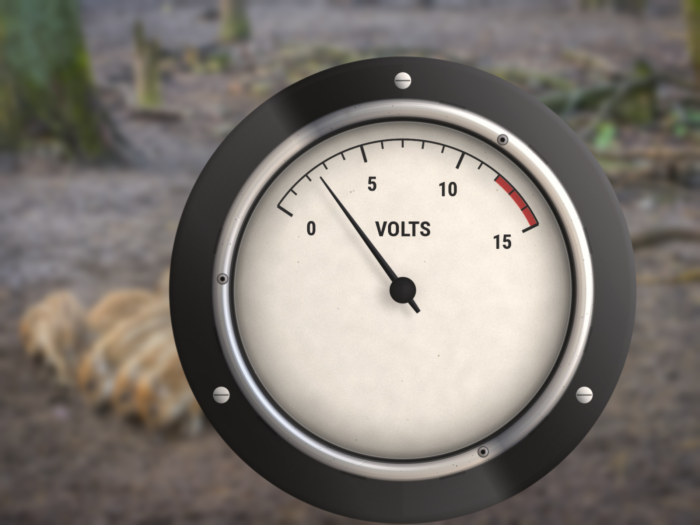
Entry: 2.5 V
